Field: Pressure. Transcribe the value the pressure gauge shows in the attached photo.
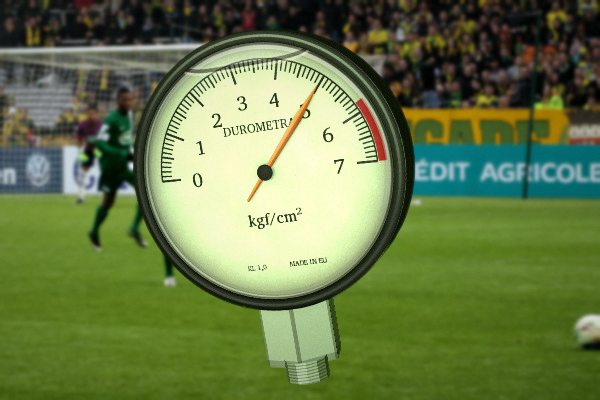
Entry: 5 kg/cm²
